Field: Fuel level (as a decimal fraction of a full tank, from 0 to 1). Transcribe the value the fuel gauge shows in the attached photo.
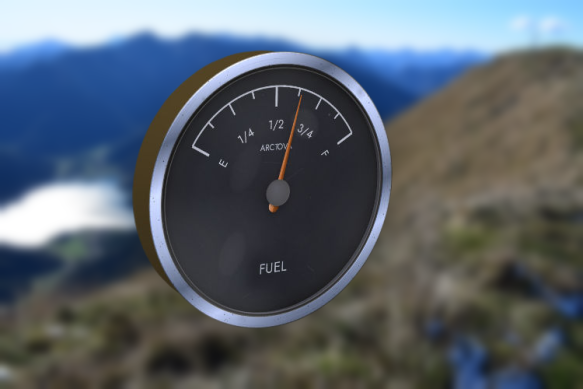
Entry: 0.625
